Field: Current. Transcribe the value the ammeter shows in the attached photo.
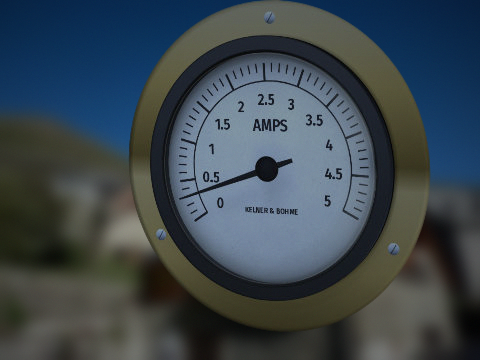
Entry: 0.3 A
